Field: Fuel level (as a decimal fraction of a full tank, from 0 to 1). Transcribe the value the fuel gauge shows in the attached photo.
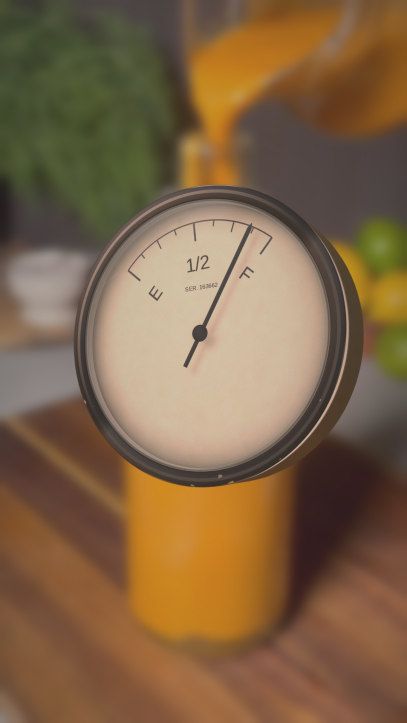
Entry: 0.875
